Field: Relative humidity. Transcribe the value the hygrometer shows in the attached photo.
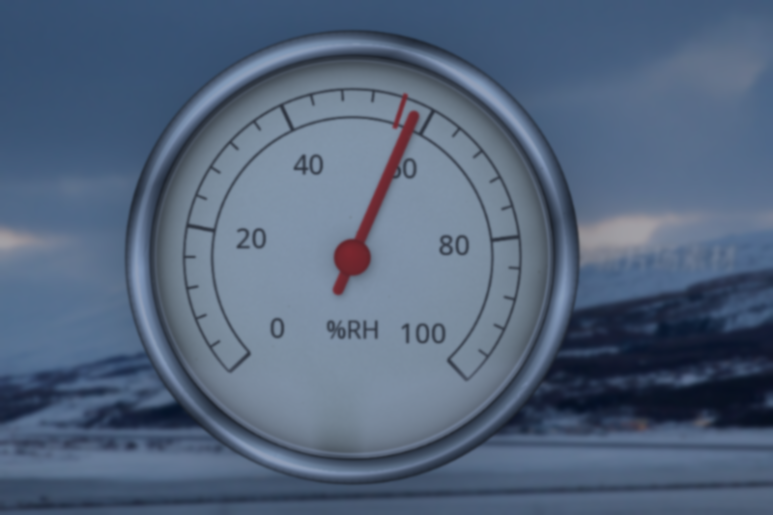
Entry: 58 %
